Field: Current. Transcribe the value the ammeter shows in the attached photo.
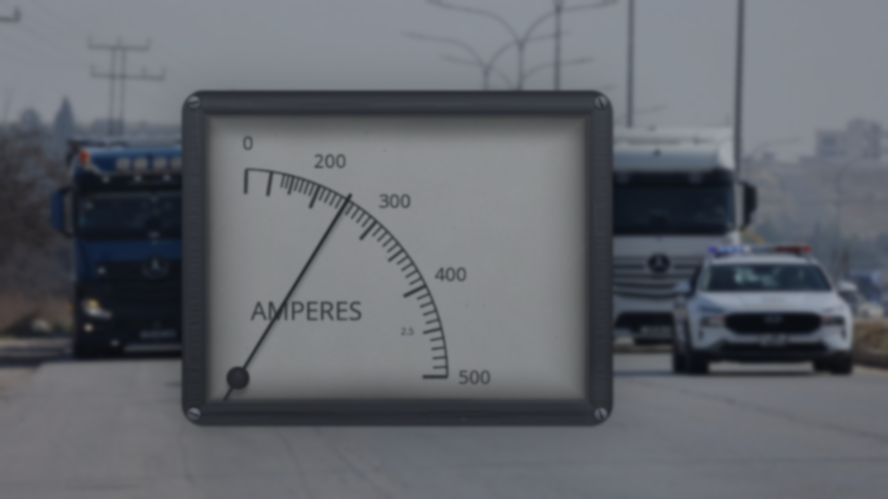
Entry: 250 A
